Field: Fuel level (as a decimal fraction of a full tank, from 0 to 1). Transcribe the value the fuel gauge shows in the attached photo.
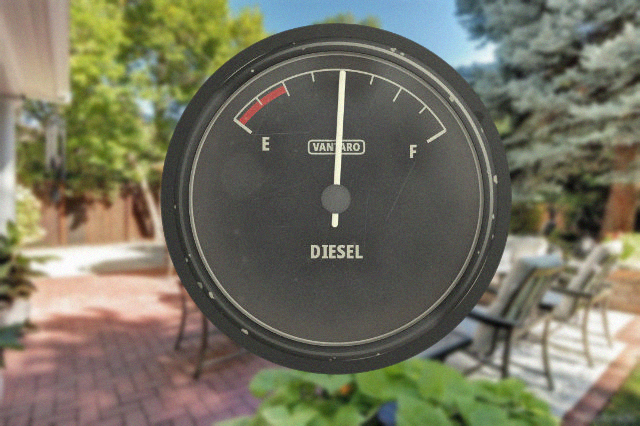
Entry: 0.5
